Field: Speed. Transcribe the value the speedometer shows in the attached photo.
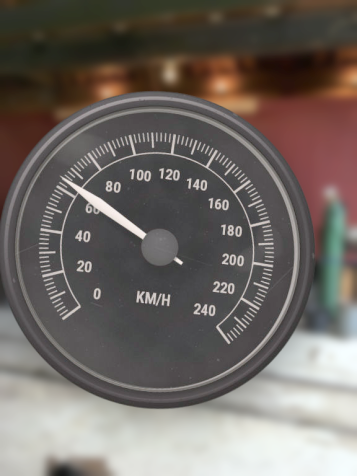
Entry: 64 km/h
